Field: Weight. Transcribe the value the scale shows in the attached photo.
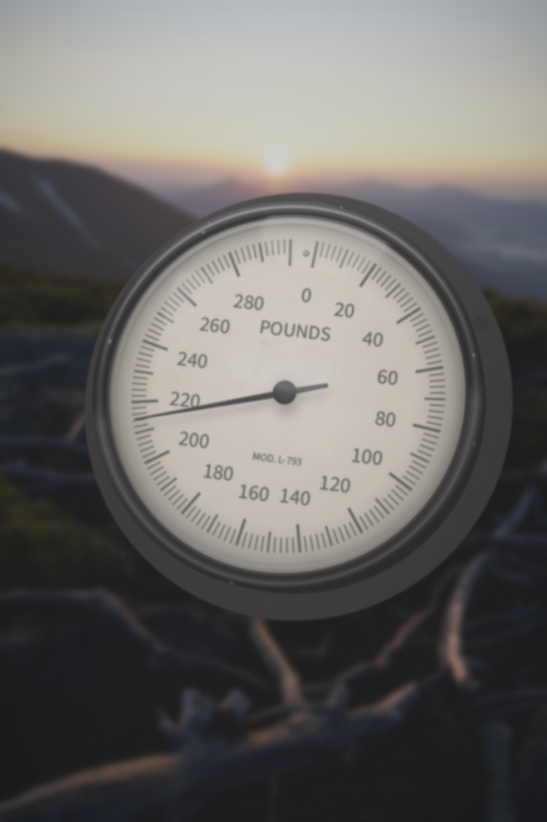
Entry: 214 lb
